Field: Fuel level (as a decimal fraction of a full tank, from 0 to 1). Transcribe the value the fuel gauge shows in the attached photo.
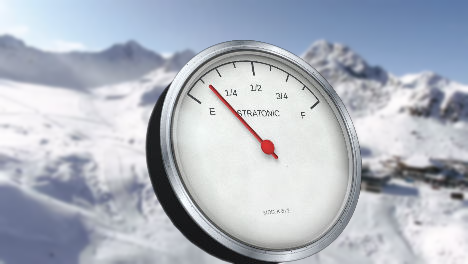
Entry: 0.125
